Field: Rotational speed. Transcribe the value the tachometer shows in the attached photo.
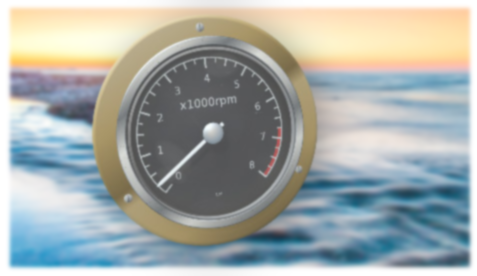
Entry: 250 rpm
